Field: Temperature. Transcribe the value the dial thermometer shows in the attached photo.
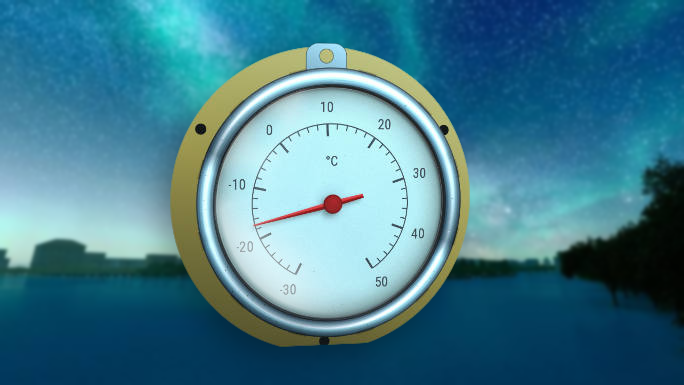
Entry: -17 °C
